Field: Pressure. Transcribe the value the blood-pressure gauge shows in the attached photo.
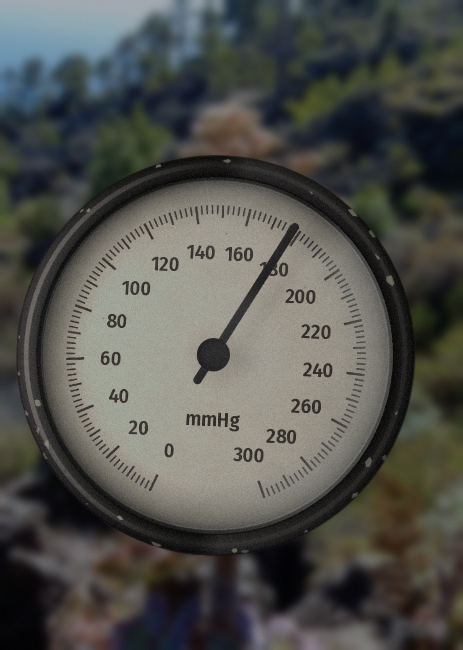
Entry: 178 mmHg
